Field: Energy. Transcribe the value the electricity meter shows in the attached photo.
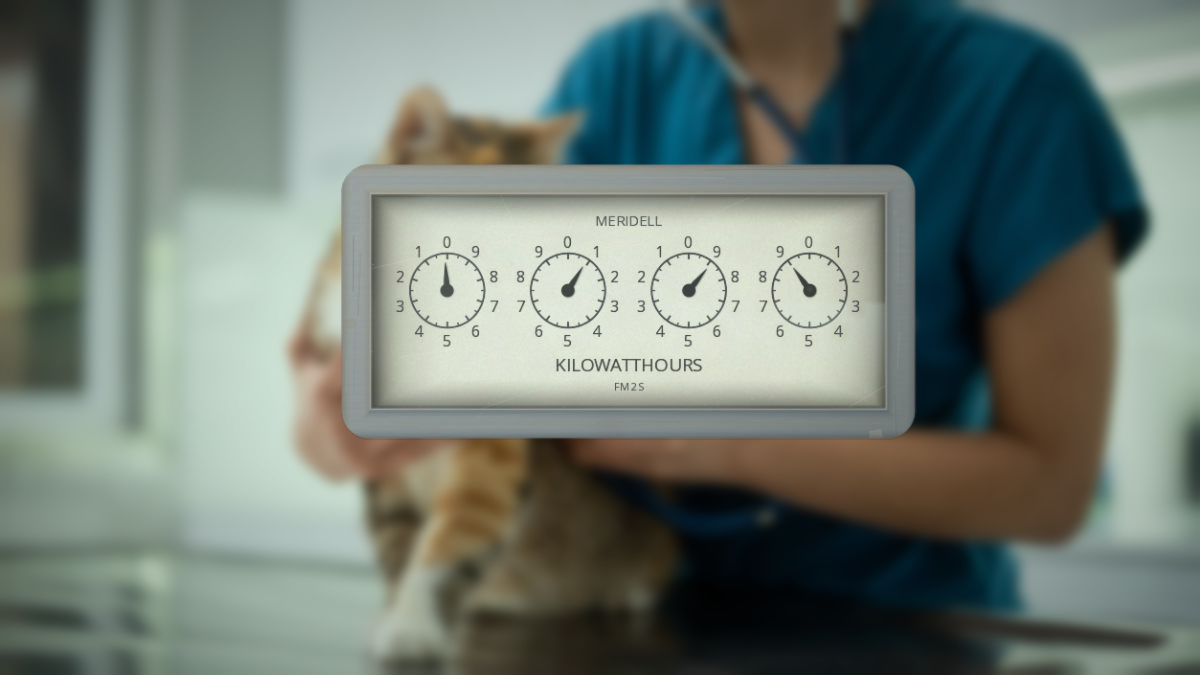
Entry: 89 kWh
